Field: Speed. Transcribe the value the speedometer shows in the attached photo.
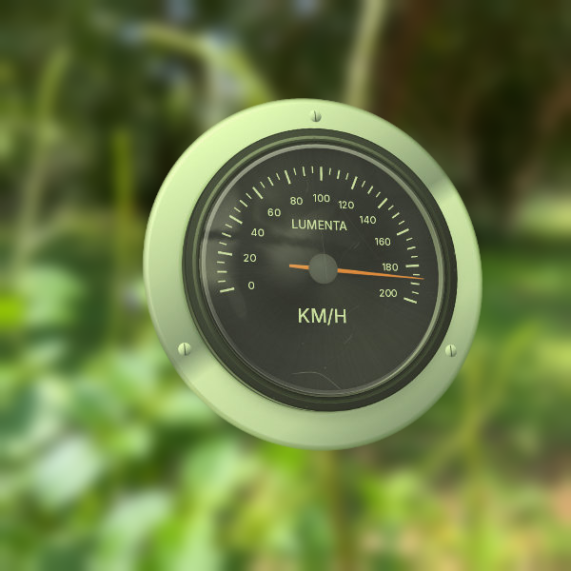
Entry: 187.5 km/h
